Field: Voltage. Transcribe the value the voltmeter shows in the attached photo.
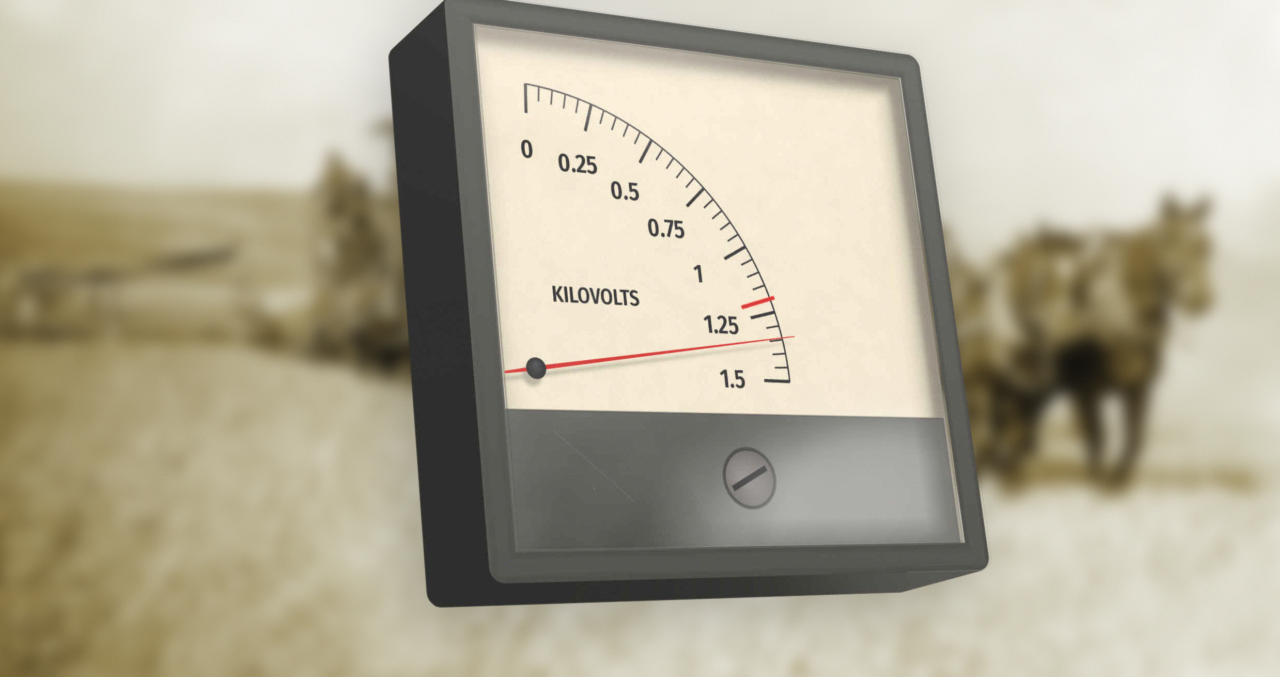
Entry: 1.35 kV
